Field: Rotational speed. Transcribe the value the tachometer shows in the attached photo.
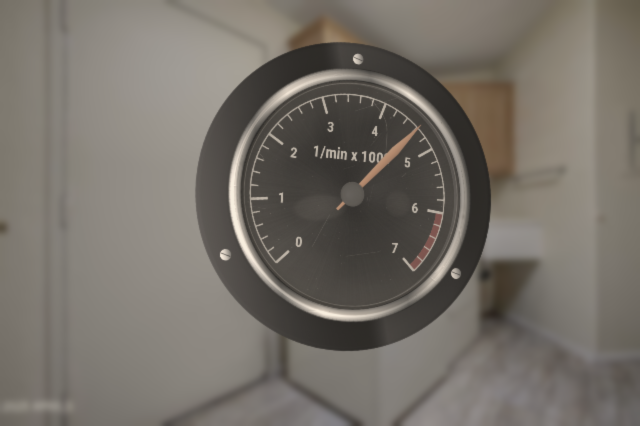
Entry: 4600 rpm
